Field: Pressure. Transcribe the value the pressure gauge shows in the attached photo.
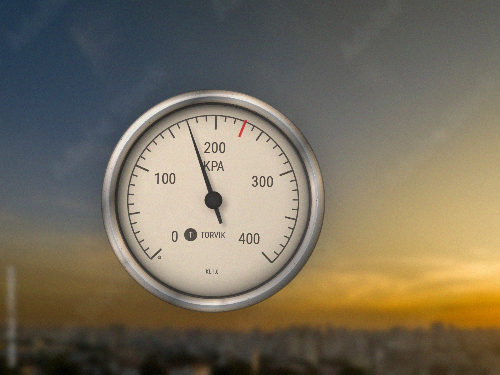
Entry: 170 kPa
